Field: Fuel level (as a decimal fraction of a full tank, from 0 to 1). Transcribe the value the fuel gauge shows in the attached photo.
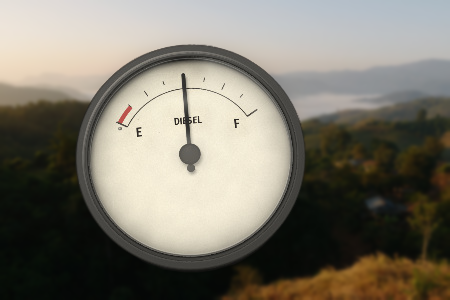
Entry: 0.5
